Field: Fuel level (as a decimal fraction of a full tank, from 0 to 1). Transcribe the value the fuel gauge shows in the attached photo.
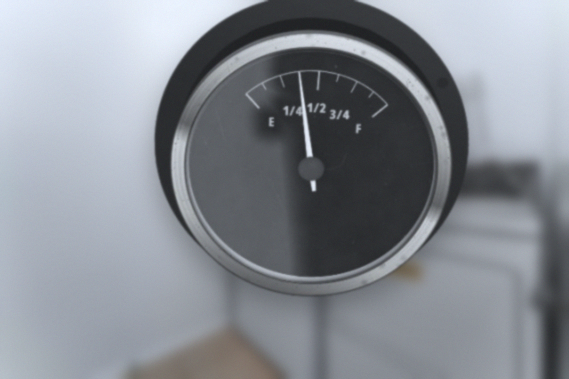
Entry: 0.375
